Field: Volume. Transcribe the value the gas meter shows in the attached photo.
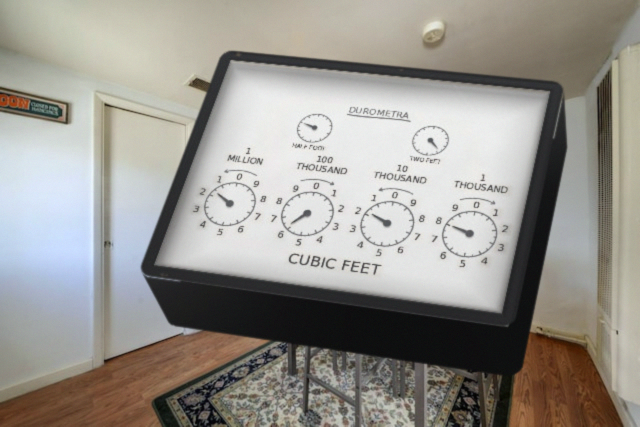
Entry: 161800 ft³
